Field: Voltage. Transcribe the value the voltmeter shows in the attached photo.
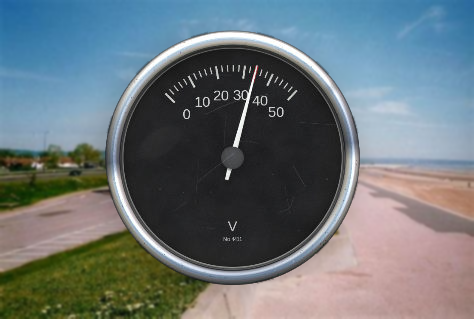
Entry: 34 V
